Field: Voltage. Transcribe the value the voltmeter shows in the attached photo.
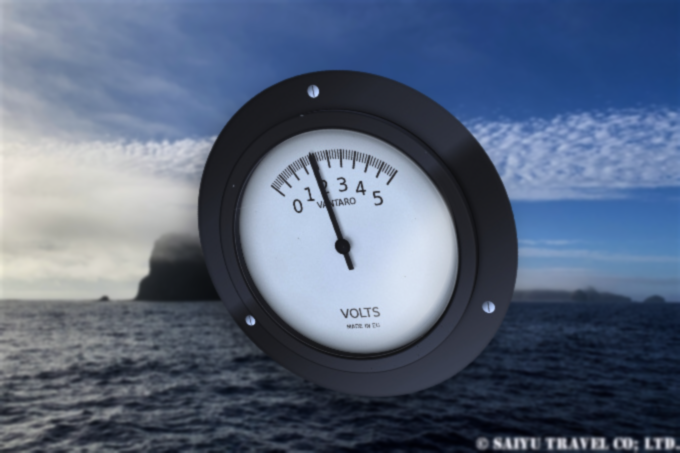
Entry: 2 V
